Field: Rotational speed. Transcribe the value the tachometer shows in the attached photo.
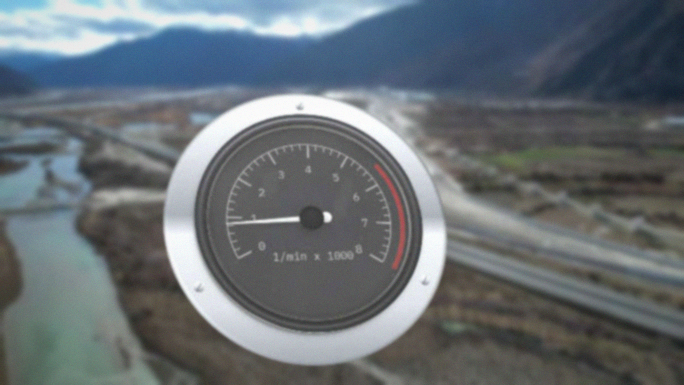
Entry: 800 rpm
